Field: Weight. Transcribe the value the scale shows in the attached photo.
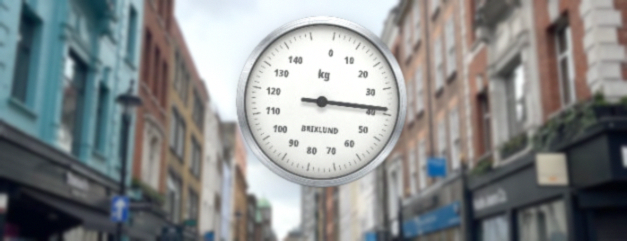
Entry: 38 kg
